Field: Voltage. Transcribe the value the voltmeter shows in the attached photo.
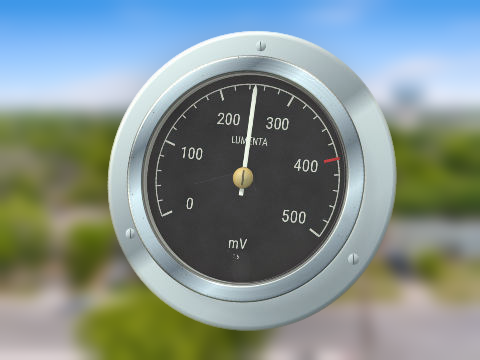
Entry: 250 mV
